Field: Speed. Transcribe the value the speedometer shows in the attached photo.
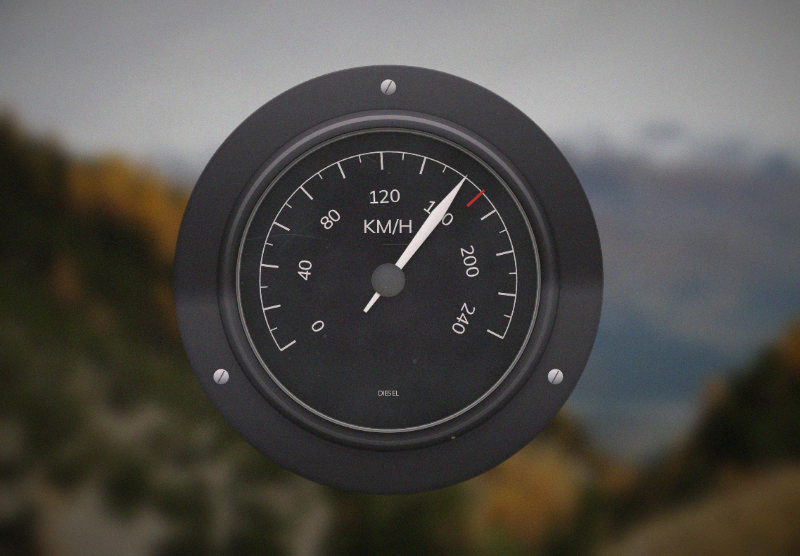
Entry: 160 km/h
